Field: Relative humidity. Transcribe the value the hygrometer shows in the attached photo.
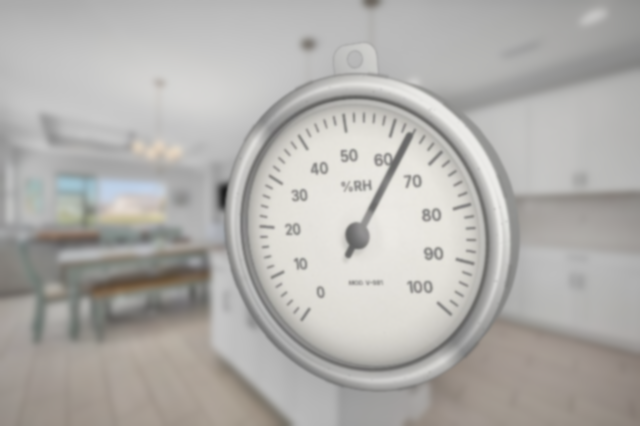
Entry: 64 %
